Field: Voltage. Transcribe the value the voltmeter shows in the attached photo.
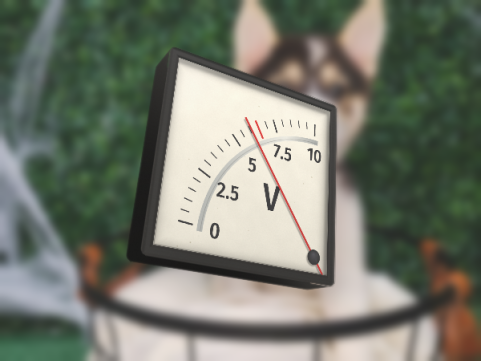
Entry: 6 V
